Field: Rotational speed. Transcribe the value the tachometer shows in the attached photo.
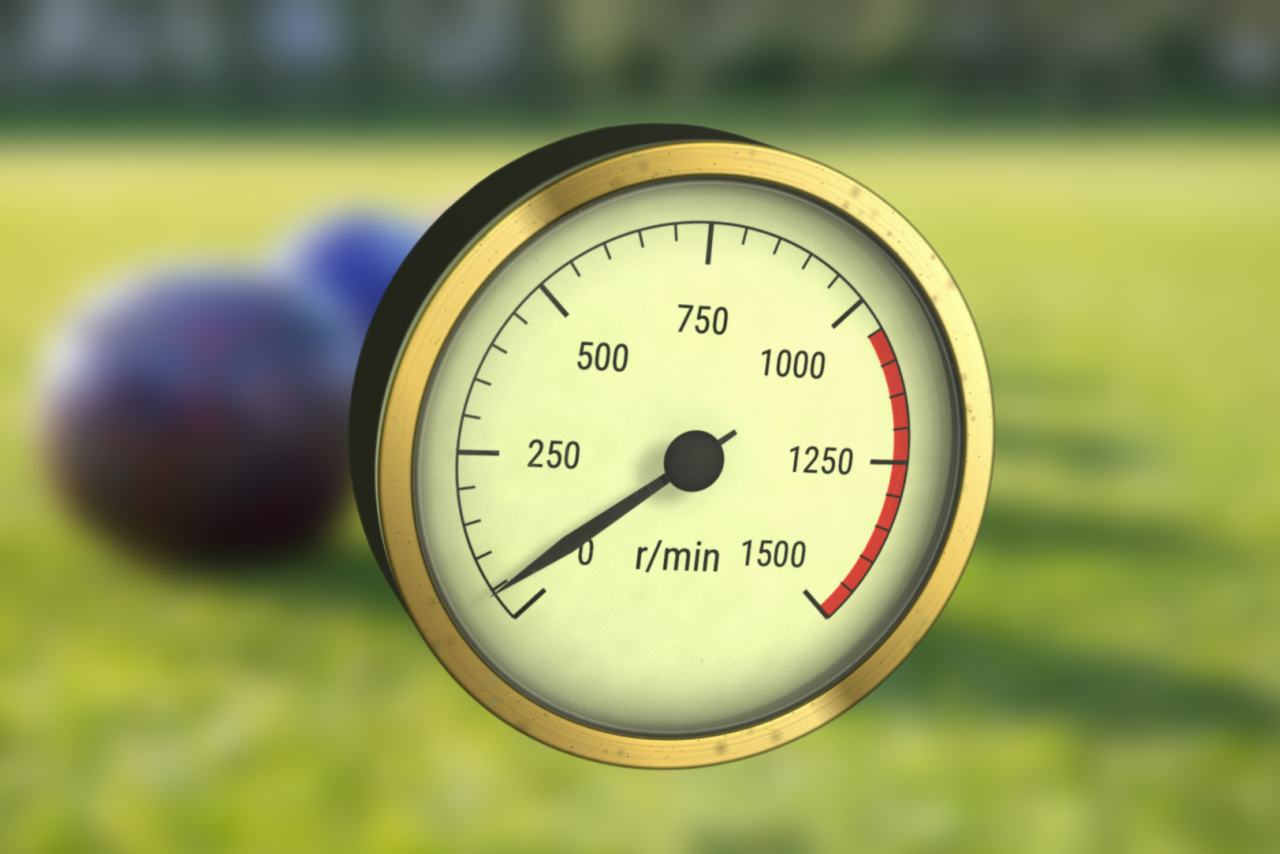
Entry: 50 rpm
